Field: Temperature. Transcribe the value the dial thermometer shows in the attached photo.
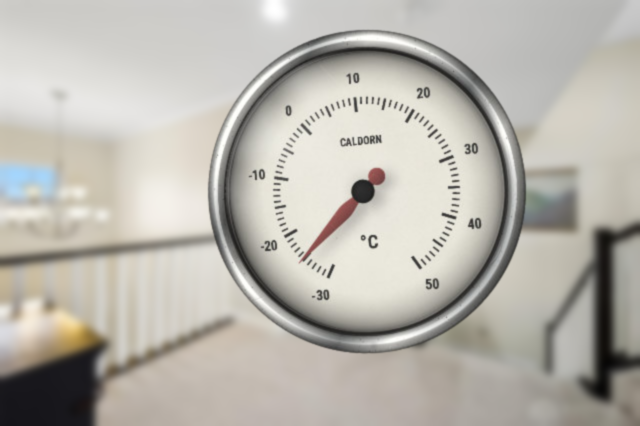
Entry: -25 °C
